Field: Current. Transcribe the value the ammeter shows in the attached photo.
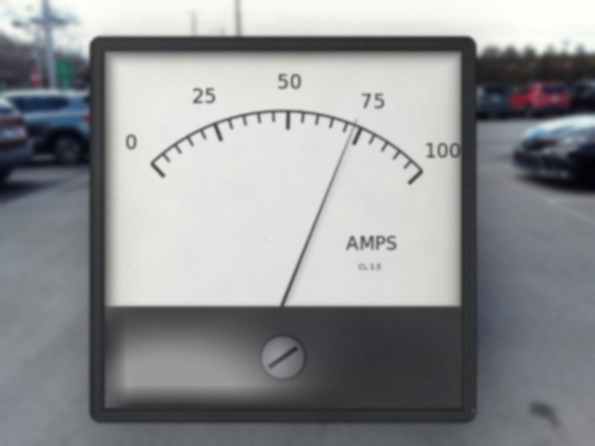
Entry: 72.5 A
